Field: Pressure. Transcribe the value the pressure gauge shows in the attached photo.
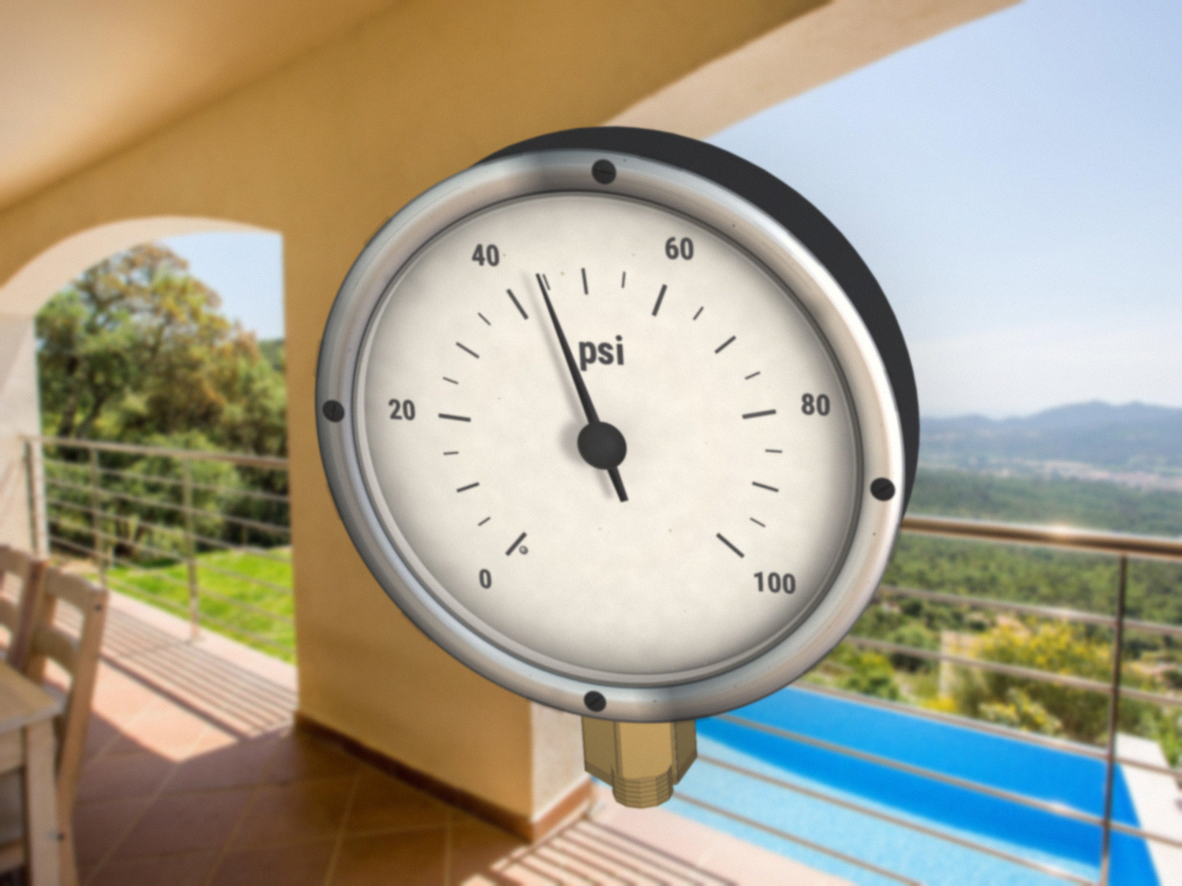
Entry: 45 psi
